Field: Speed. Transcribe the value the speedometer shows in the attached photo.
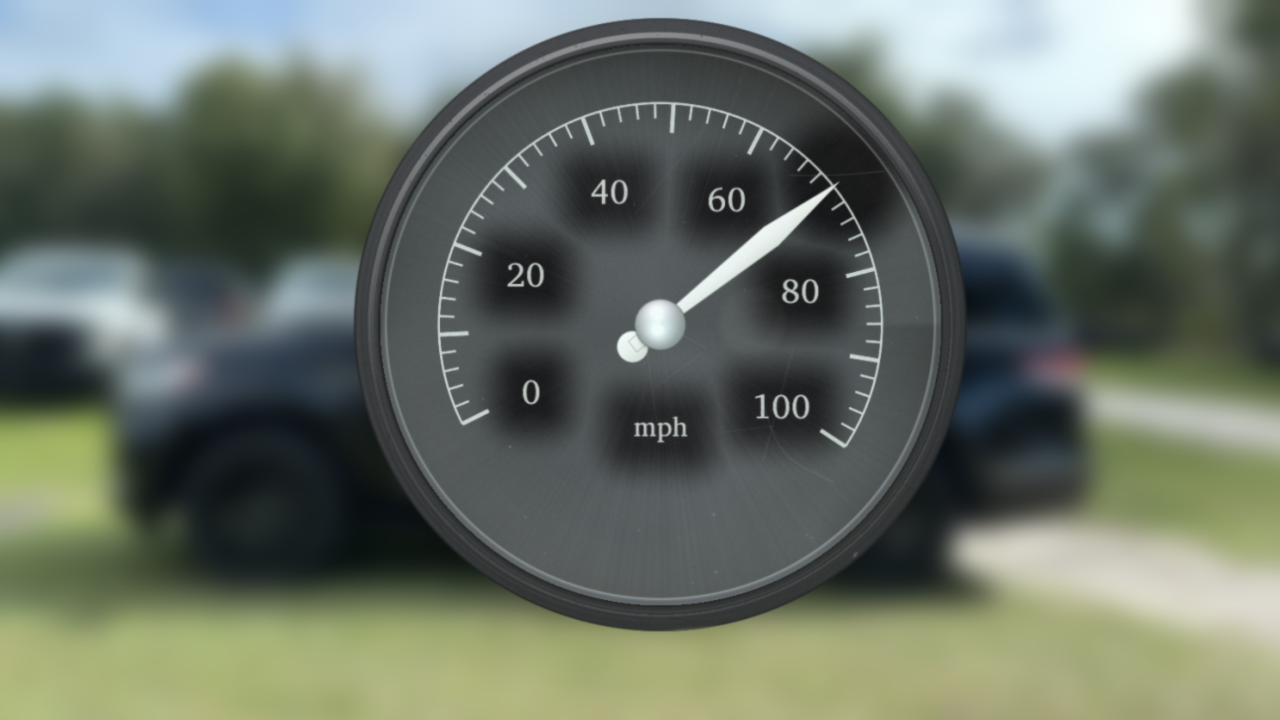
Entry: 70 mph
